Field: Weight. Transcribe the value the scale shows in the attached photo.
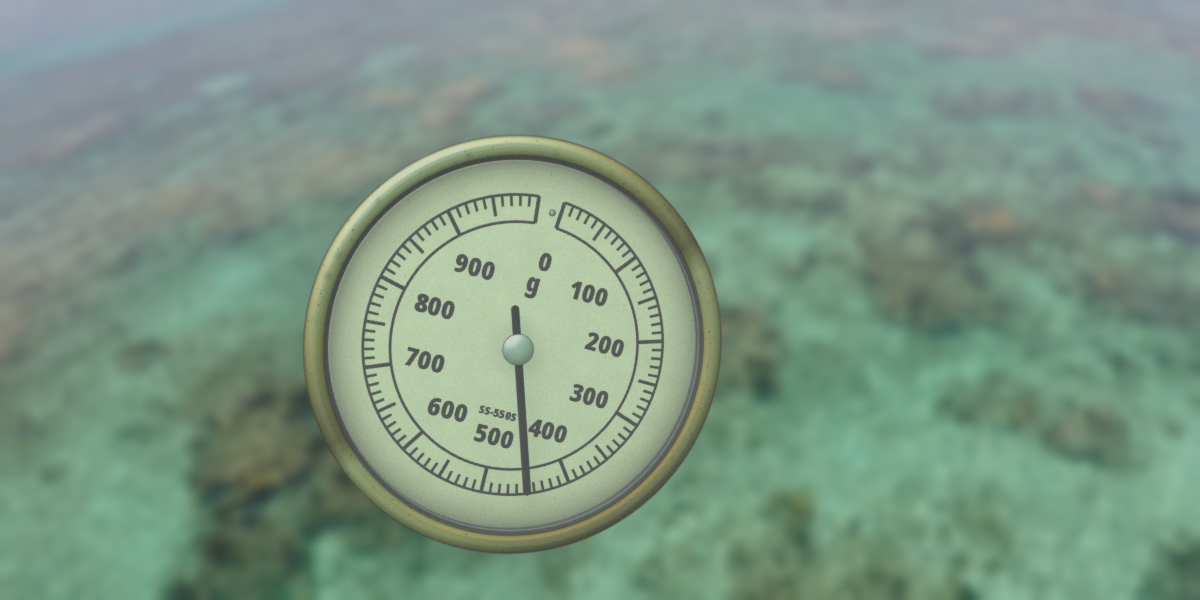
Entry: 450 g
